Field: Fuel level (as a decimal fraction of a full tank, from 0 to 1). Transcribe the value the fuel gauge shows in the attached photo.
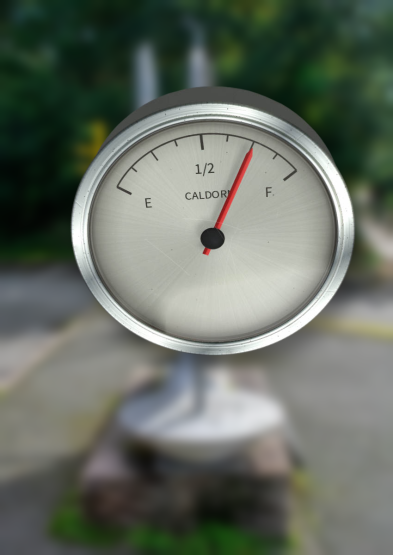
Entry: 0.75
